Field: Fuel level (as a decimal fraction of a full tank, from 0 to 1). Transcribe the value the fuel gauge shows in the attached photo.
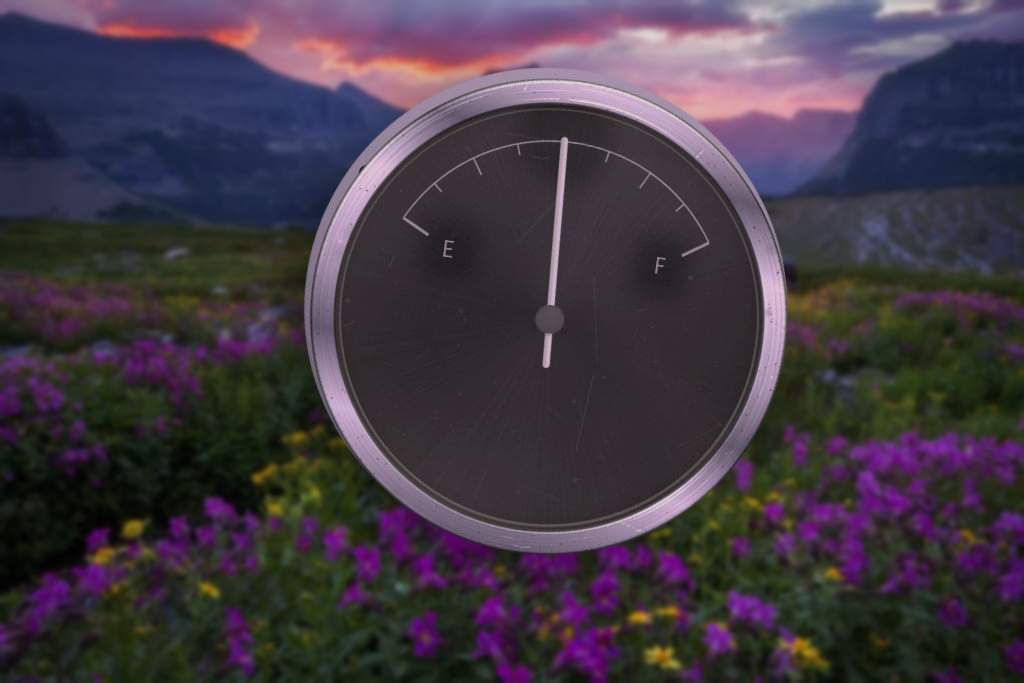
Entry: 0.5
